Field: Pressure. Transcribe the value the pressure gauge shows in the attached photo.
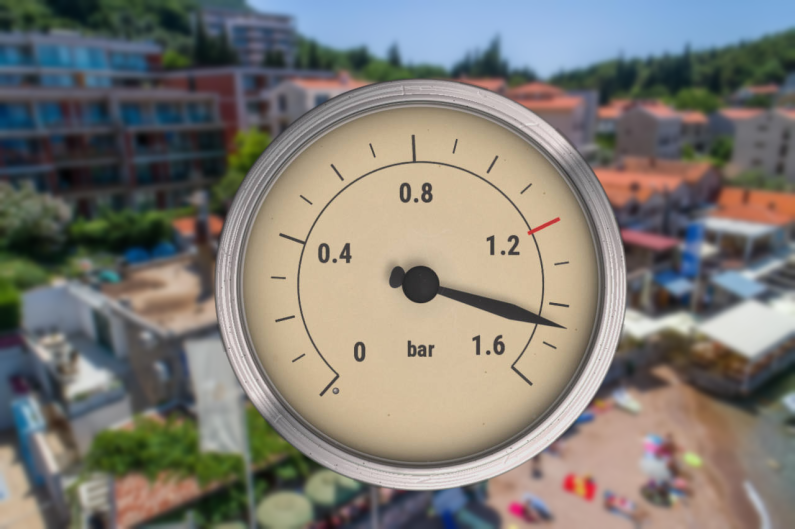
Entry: 1.45 bar
